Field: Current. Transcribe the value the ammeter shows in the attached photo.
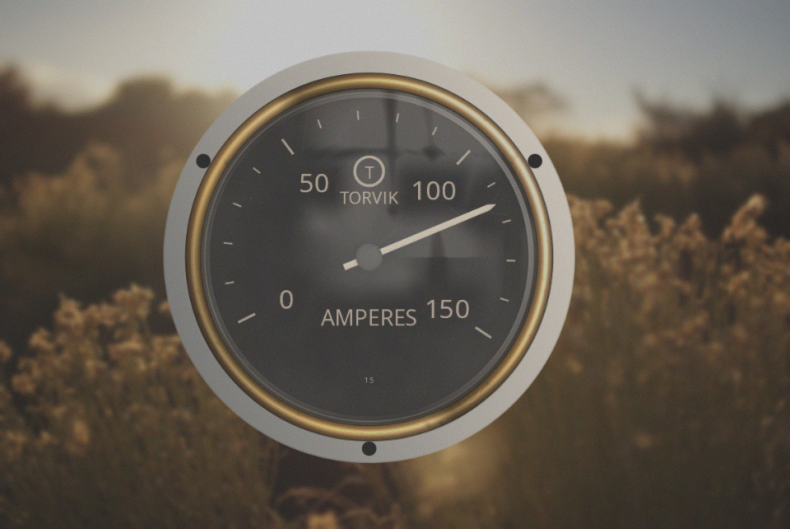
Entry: 115 A
